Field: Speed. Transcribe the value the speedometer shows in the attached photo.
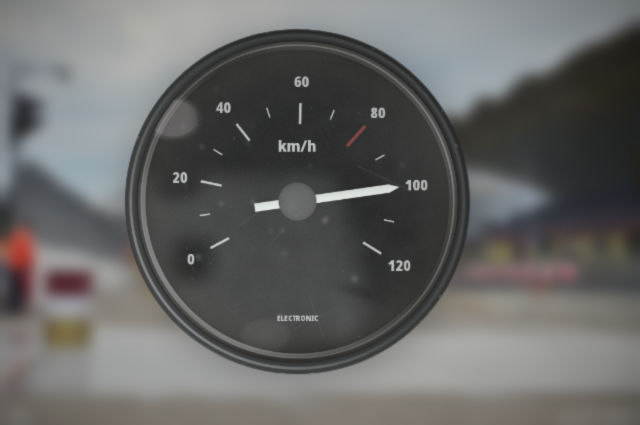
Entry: 100 km/h
